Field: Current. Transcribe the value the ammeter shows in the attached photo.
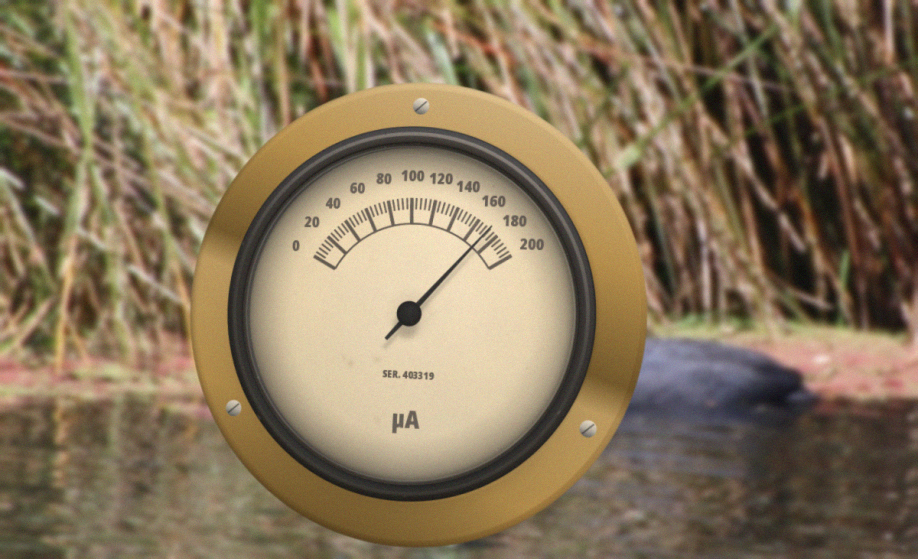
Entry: 172 µA
